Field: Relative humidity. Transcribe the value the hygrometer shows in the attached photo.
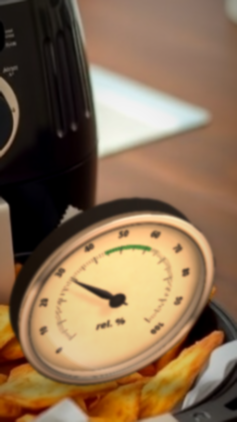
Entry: 30 %
